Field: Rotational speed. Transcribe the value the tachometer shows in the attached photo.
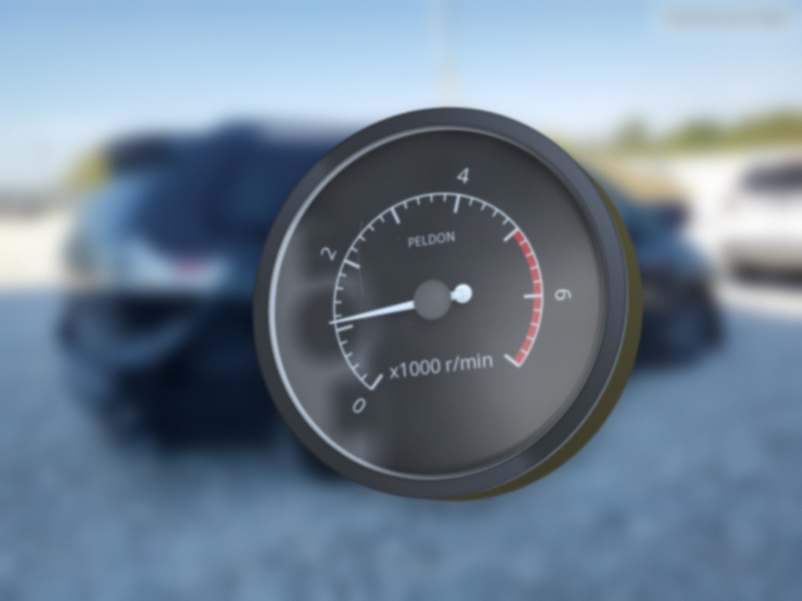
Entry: 1100 rpm
